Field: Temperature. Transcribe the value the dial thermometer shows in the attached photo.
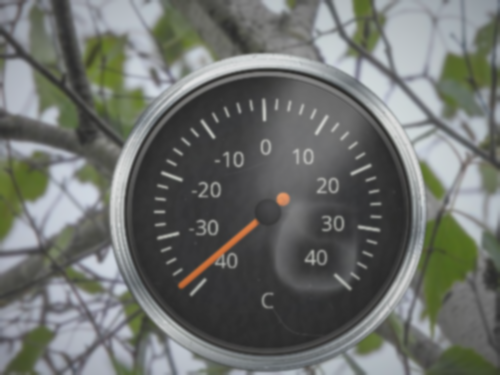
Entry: -38 °C
